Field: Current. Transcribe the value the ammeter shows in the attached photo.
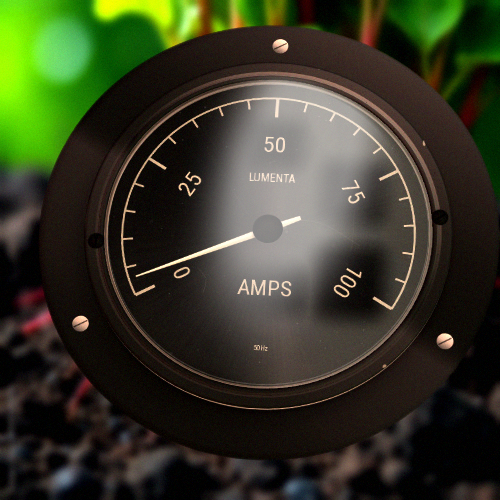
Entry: 2.5 A
